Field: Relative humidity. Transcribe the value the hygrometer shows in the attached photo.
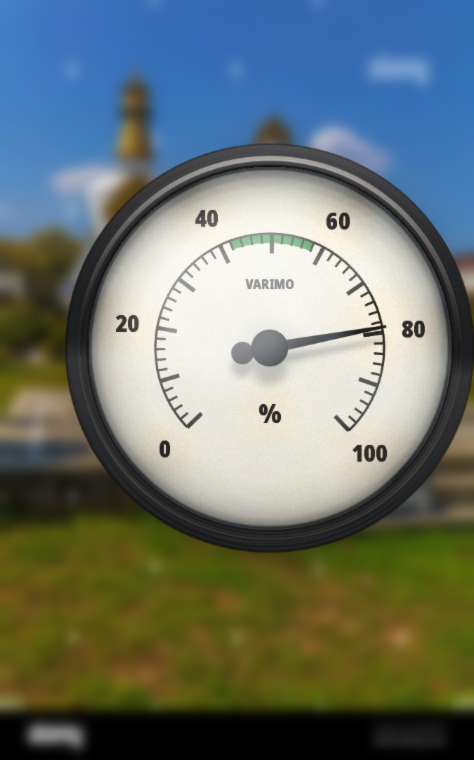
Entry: 79 %
